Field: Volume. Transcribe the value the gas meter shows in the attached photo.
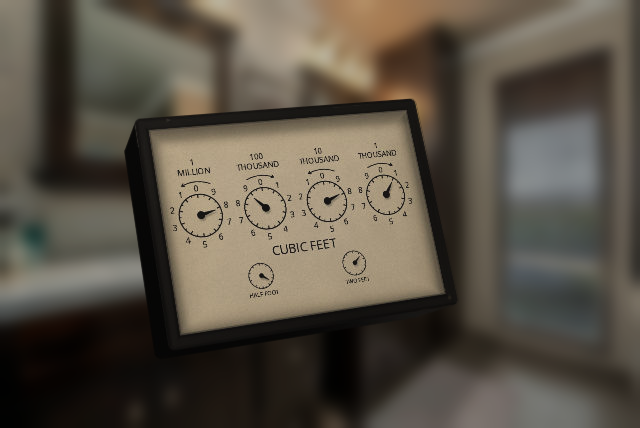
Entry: 788100 ft³
